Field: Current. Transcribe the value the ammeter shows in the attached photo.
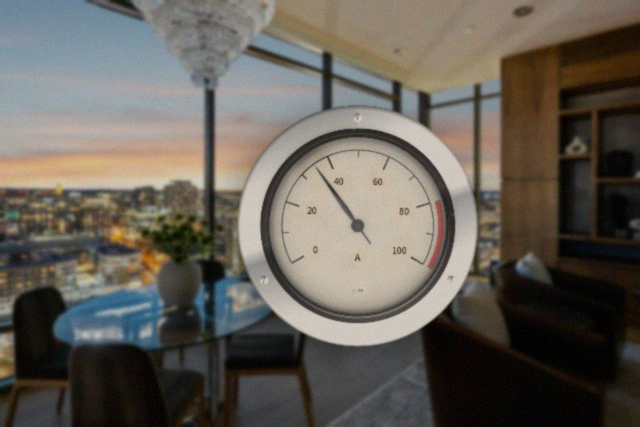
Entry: 35 A
